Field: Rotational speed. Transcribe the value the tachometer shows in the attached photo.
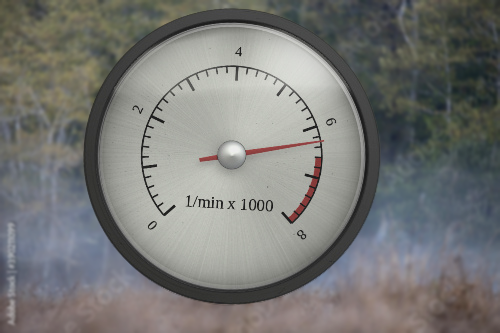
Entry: 6300 rpm
